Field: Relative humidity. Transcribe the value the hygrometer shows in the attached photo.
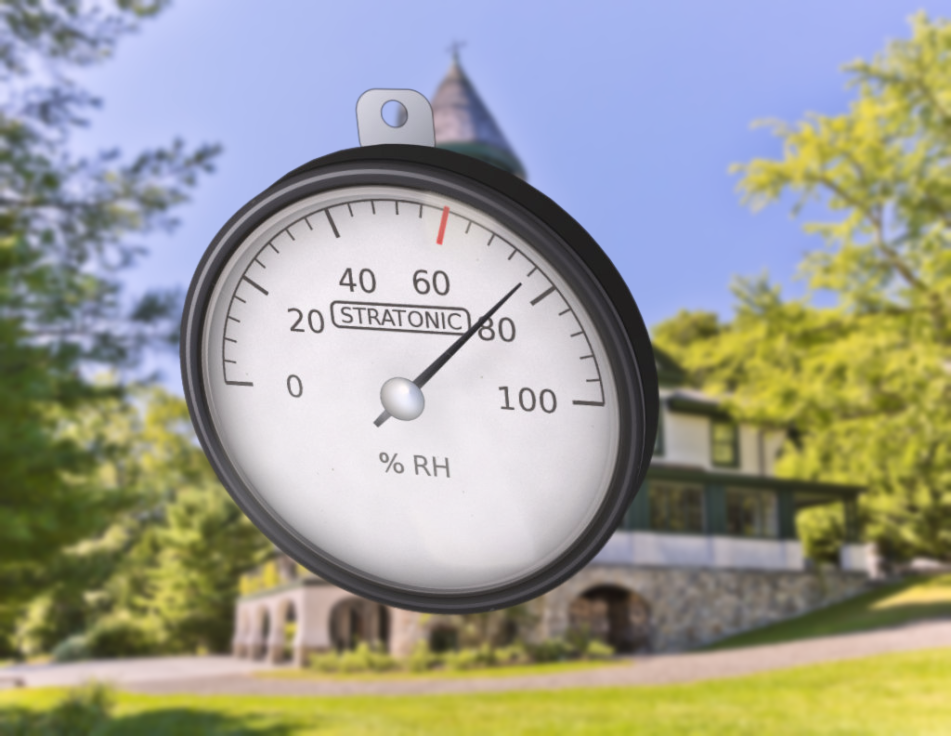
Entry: 76 %
